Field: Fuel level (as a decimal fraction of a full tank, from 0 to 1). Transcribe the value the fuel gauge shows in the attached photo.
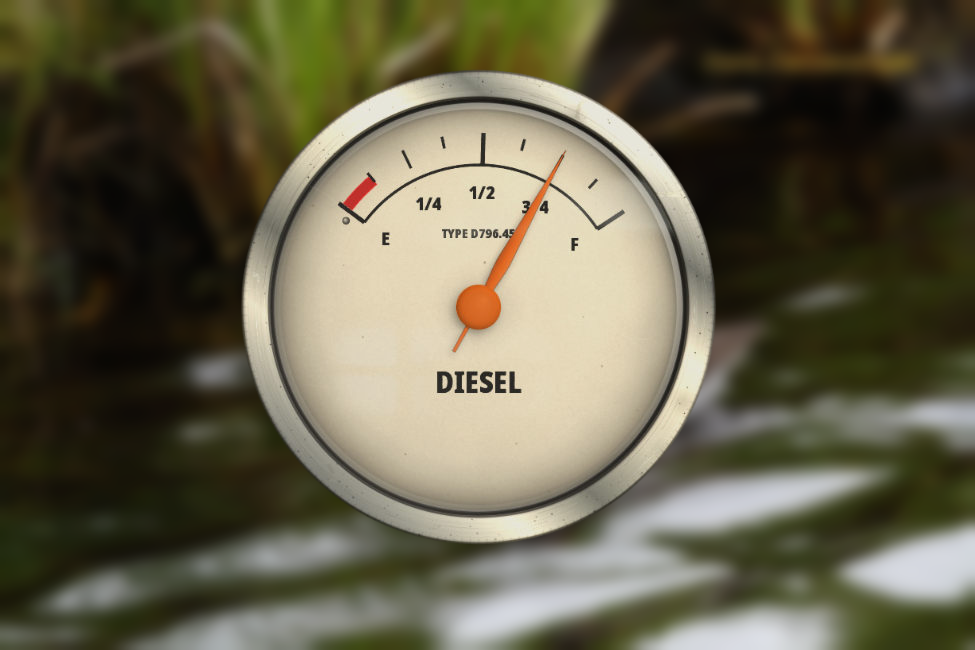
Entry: 0.75
